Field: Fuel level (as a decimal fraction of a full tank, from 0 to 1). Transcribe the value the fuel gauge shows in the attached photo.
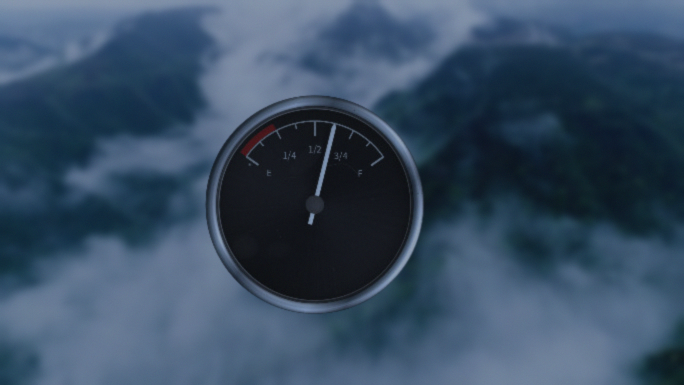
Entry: 0.625
